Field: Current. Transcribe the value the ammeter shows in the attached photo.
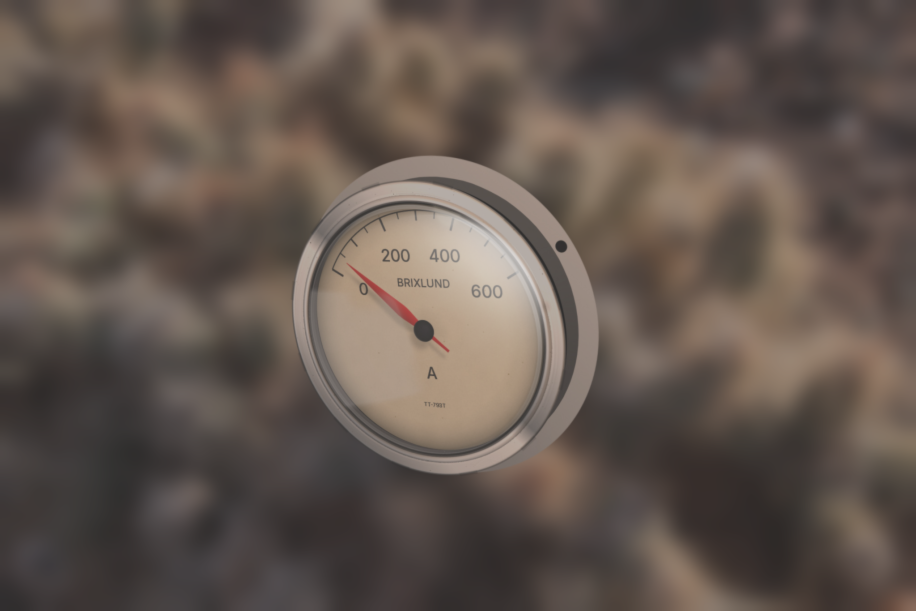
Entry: 50 A
